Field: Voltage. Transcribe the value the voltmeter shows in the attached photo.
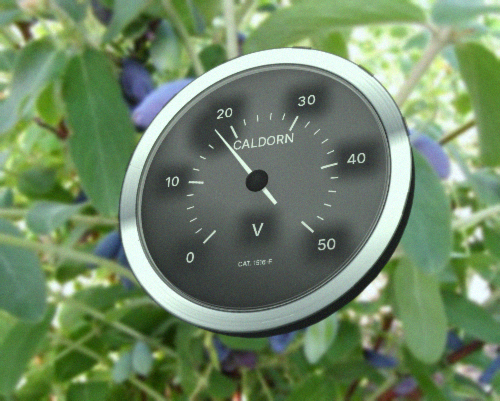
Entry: 18 V
